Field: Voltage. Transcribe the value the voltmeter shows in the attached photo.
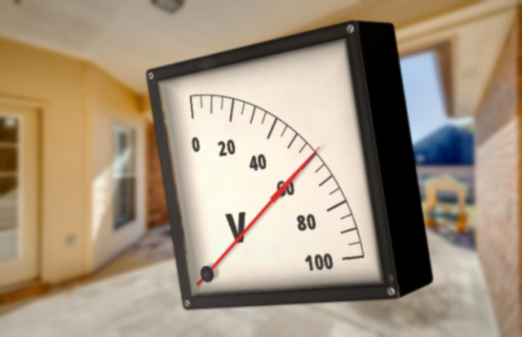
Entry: 60 V
